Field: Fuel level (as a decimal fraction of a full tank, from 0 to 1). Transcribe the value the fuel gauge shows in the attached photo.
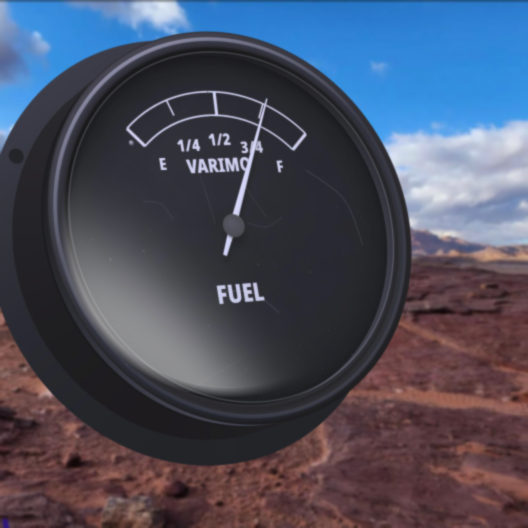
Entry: 0.75
